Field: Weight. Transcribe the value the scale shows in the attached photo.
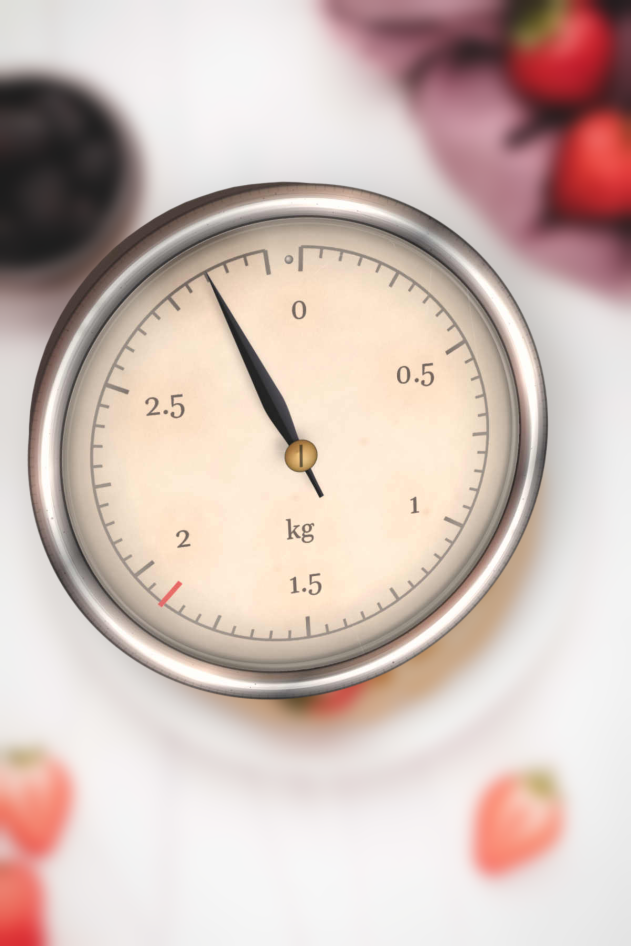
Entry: 2.85 kg
